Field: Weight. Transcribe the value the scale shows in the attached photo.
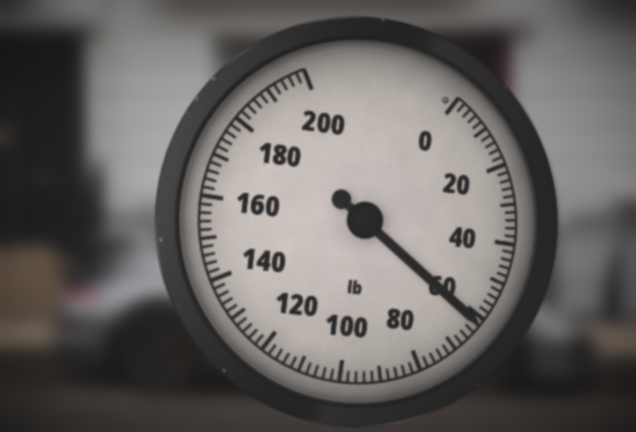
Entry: 62 lb
